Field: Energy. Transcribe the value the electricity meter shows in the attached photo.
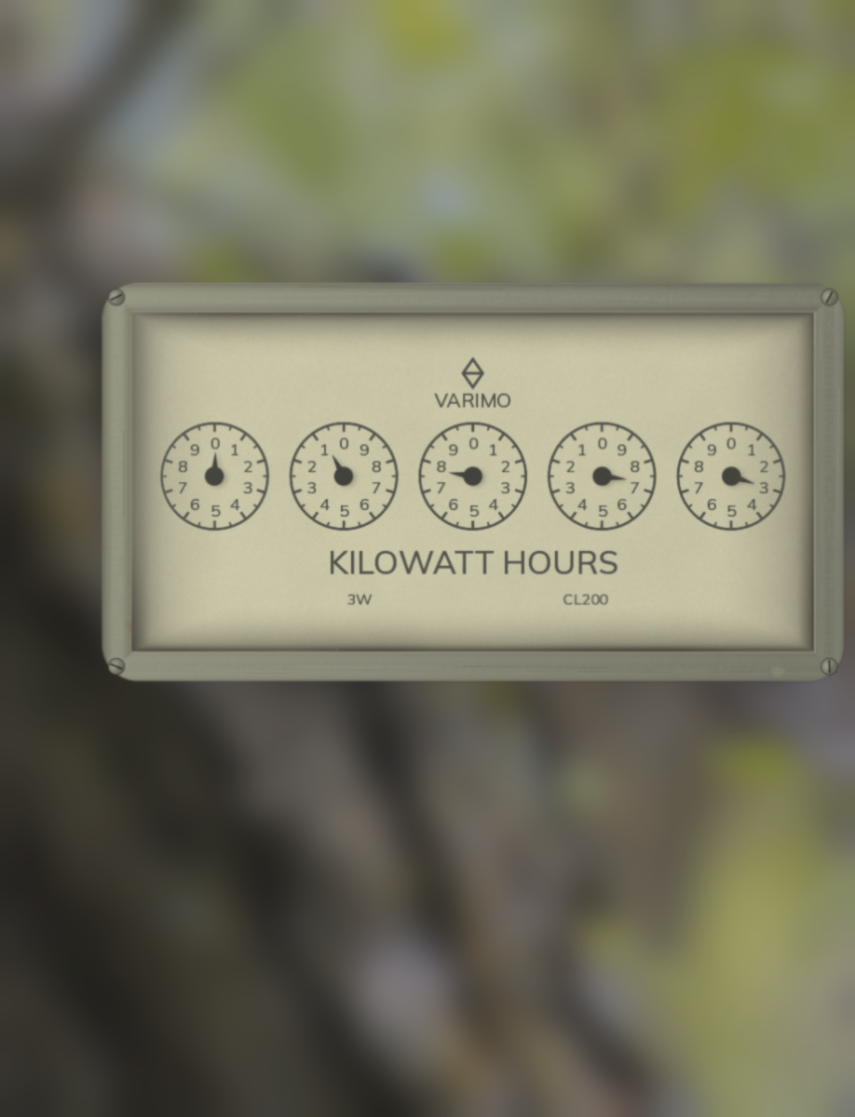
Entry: 773 kWh
